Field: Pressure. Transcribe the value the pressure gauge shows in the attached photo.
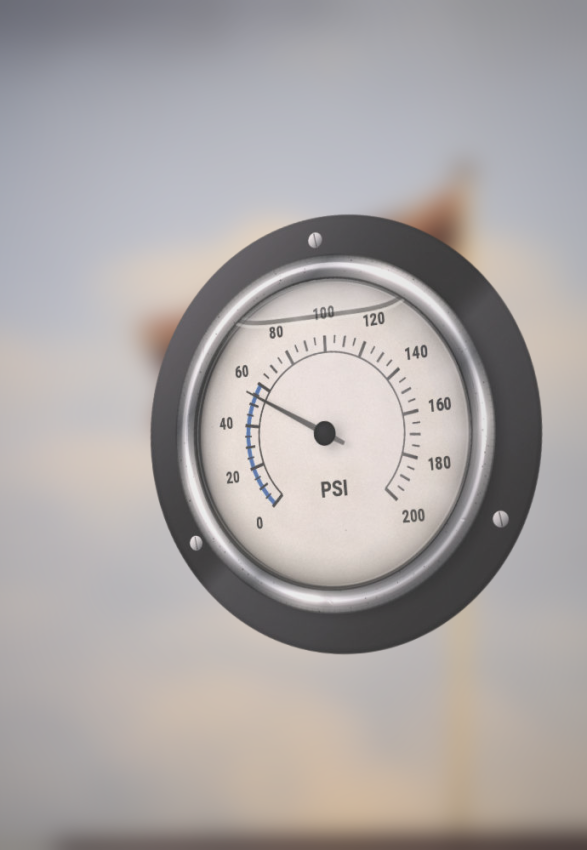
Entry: 55 psi
